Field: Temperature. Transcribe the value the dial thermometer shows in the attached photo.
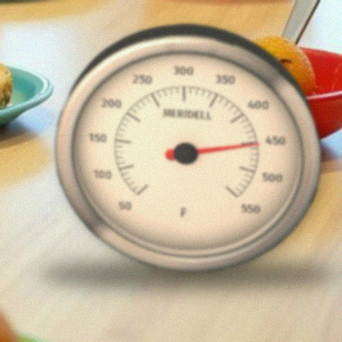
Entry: 450 °F
